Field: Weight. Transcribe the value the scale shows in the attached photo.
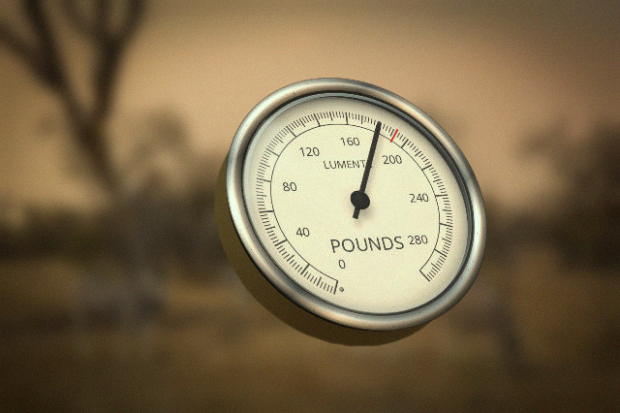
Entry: 180 lb
